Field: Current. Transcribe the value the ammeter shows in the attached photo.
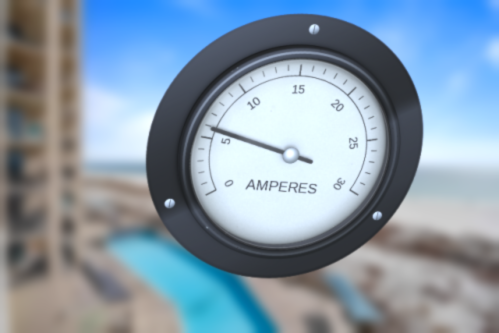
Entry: 6 A
